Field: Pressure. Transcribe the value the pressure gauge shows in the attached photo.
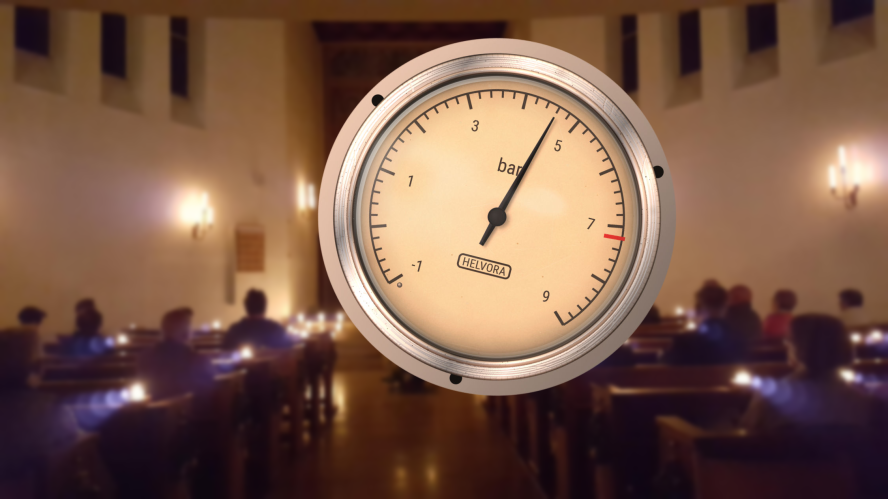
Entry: 4.6 bar
